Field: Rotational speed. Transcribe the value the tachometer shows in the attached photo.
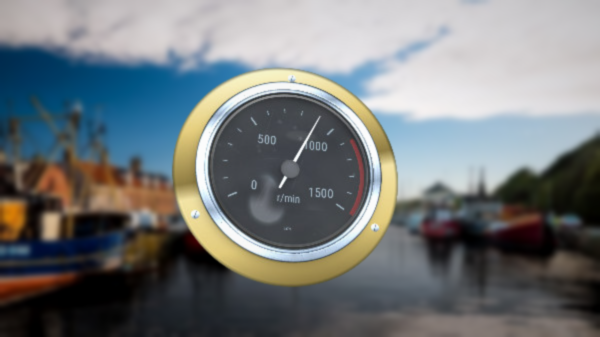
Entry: 900 rpm
